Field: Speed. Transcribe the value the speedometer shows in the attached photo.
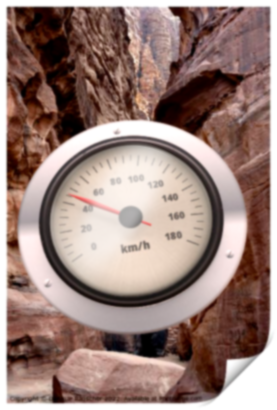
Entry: 45 km/h
